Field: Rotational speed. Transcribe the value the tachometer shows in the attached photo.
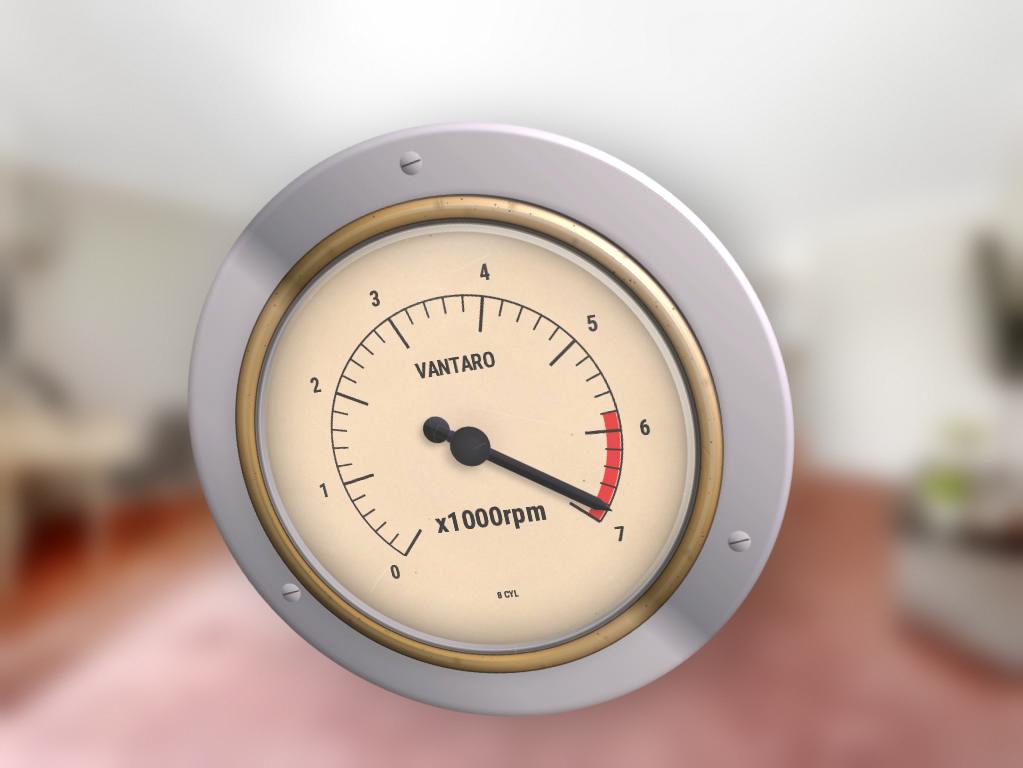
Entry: 6800 rpm
